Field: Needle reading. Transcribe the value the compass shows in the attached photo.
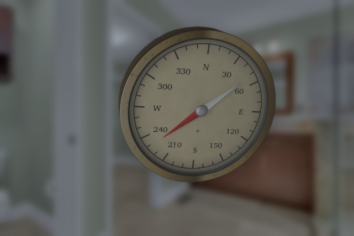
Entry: 230 °
